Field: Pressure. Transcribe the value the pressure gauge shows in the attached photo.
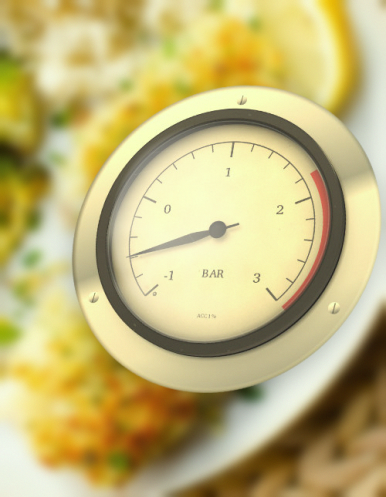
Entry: -0.6 bar
